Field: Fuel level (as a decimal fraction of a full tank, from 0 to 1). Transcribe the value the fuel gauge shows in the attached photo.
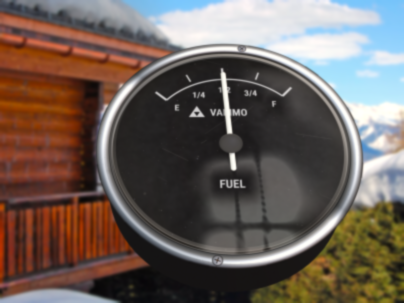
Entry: 0.5
